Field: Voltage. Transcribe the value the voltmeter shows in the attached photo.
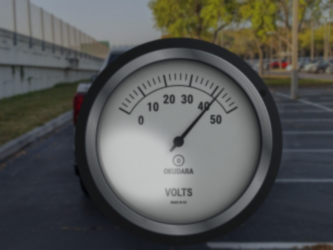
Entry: 42 V
